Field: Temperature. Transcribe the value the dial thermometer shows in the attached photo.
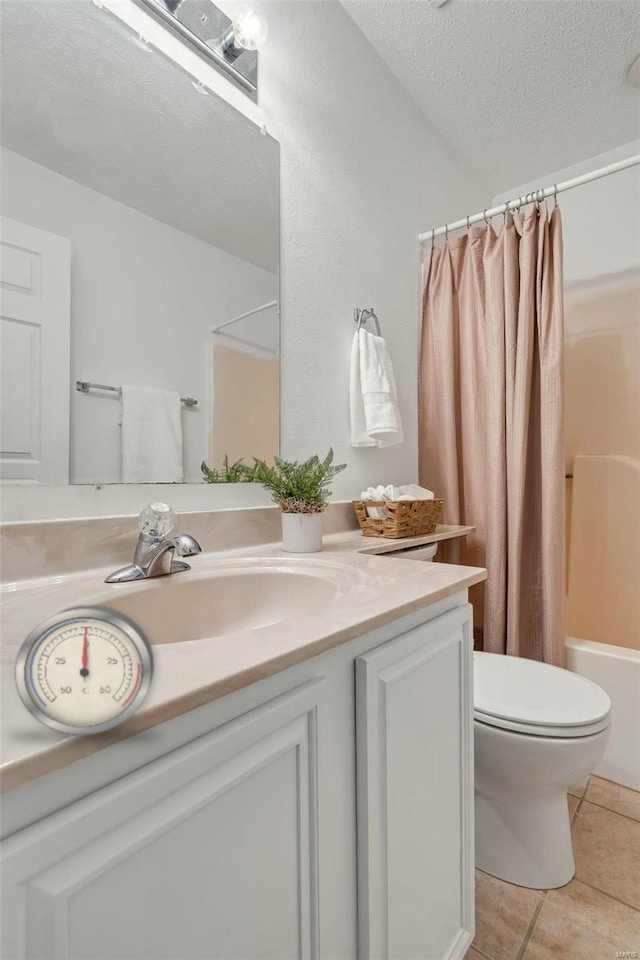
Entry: 0 °C
